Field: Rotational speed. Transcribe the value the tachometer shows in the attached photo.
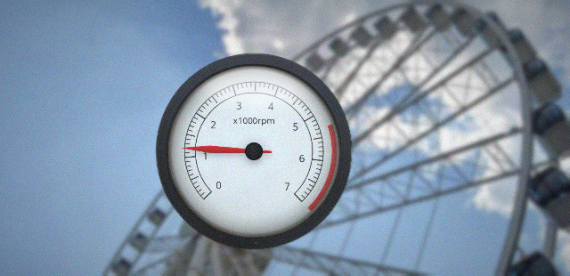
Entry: 1200 rpm
